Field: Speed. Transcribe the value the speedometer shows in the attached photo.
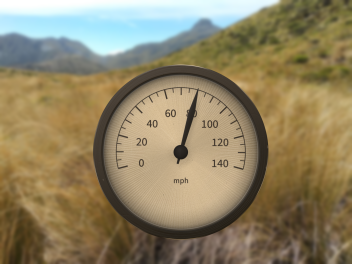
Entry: 80 mph
